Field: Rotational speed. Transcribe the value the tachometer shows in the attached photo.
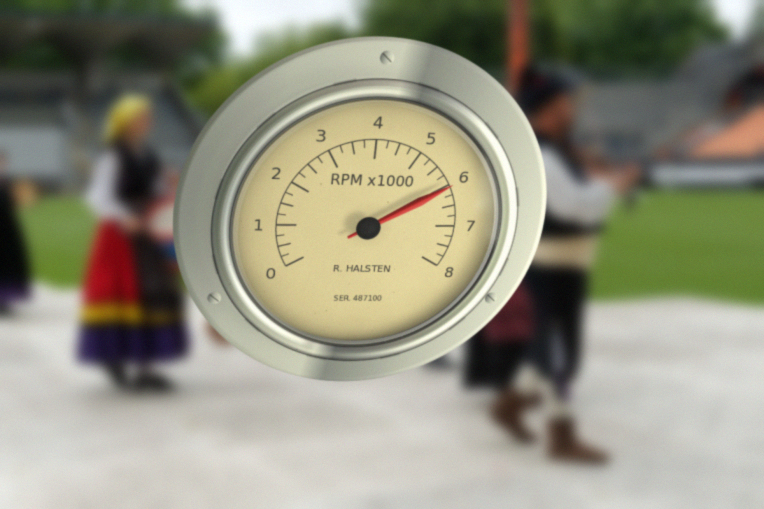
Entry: 6000 rpm
